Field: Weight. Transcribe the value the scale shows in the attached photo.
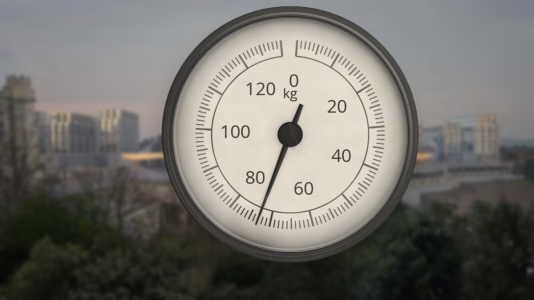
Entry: 73 kg
